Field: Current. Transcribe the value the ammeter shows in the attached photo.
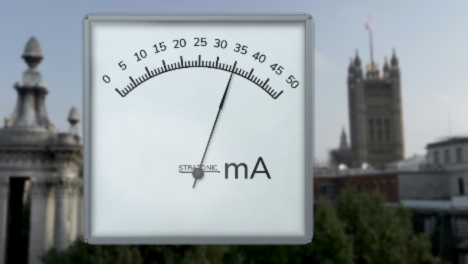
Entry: 35 mA
